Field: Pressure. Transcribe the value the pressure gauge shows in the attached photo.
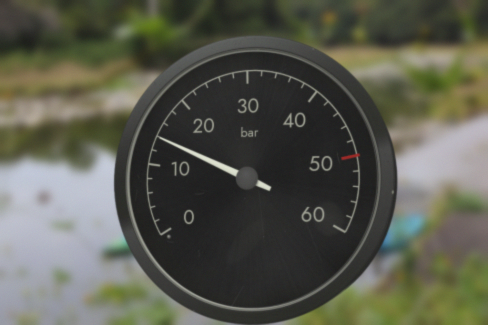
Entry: 14 bar
